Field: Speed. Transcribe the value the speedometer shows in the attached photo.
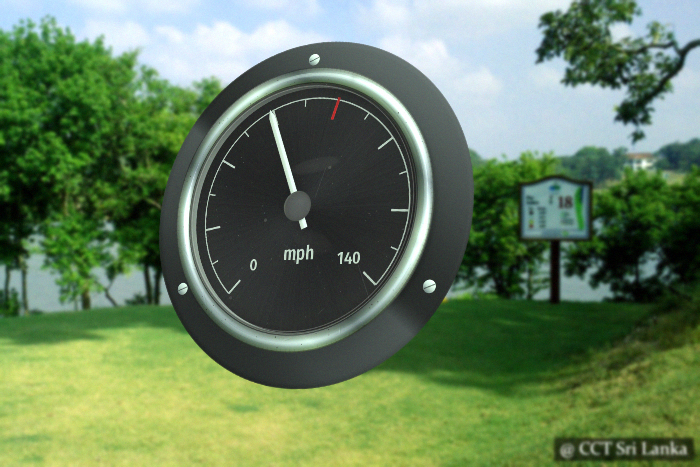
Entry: 60 mph
